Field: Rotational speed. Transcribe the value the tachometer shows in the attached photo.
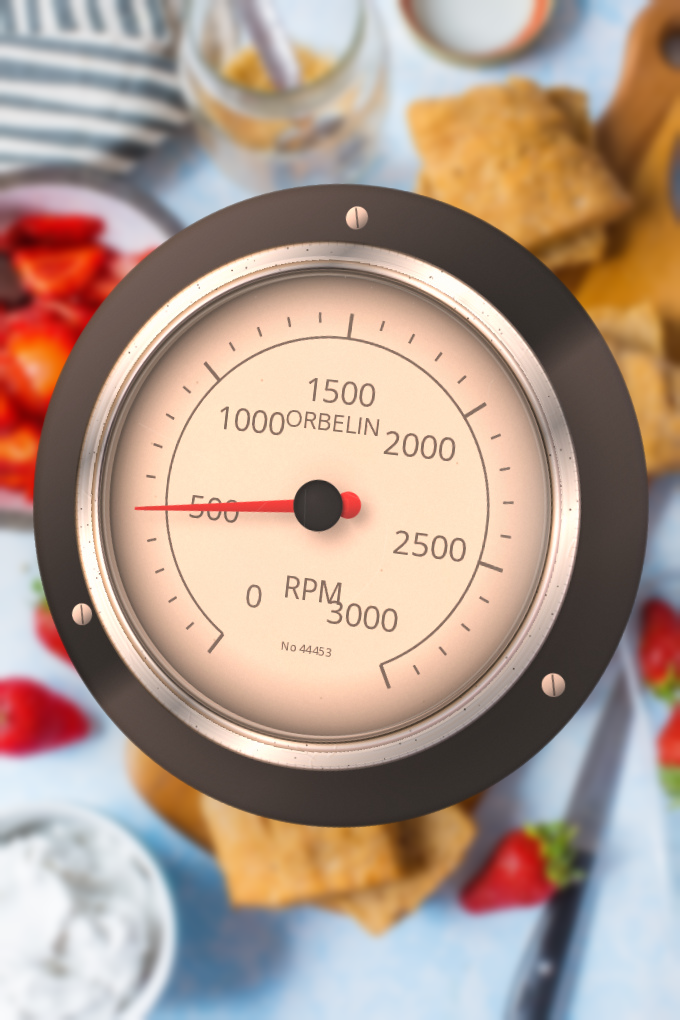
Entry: 500 rpm
